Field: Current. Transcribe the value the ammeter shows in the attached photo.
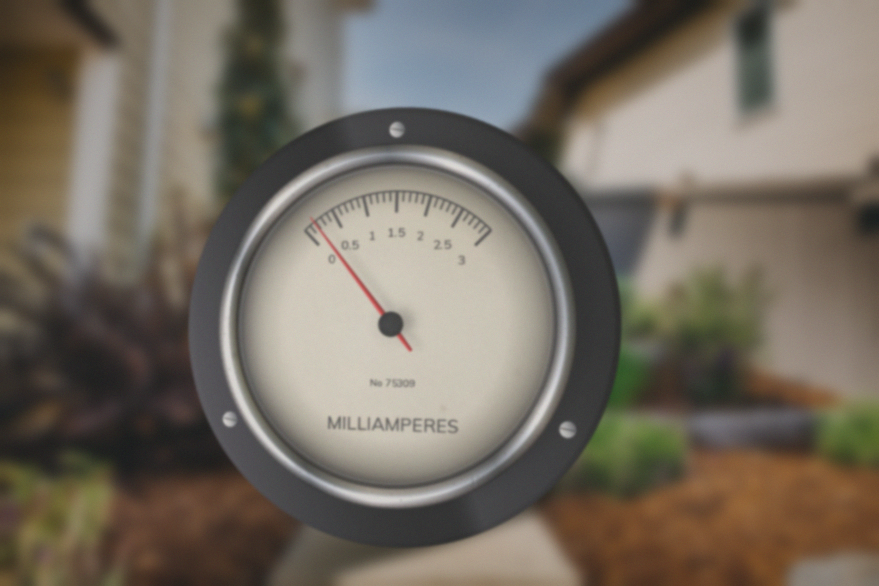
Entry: 0.2 mA
